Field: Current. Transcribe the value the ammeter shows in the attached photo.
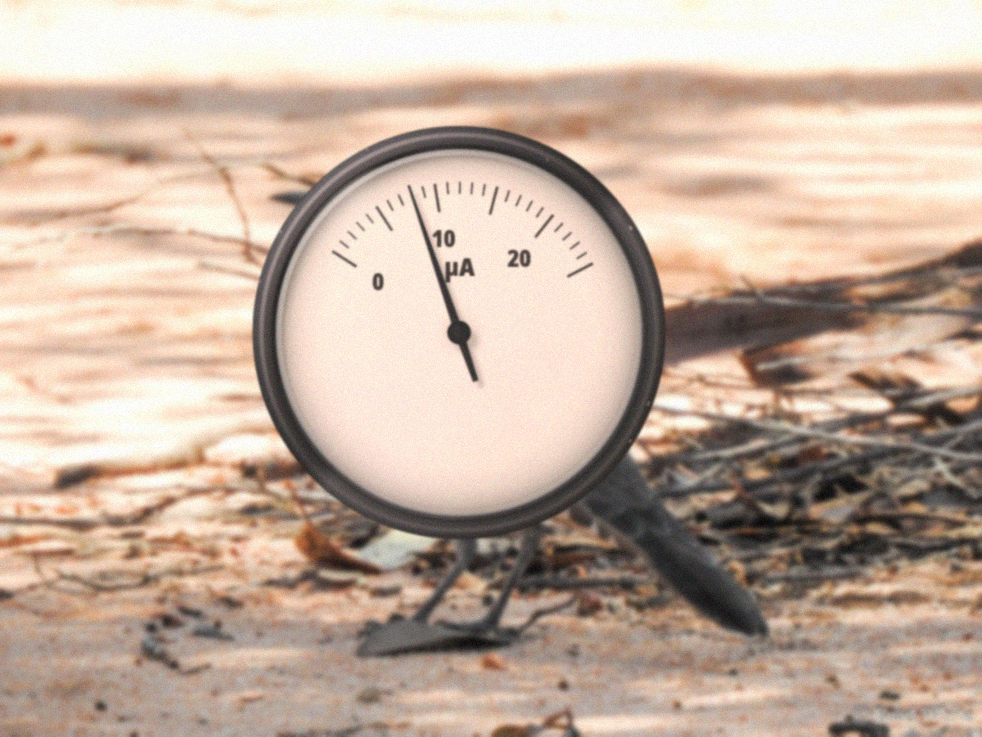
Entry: 8 µA
